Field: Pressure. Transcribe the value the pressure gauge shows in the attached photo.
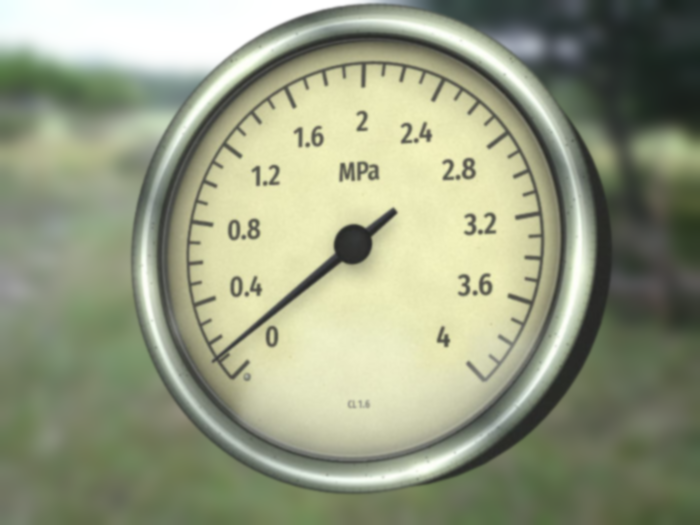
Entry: 0.1 MPa
